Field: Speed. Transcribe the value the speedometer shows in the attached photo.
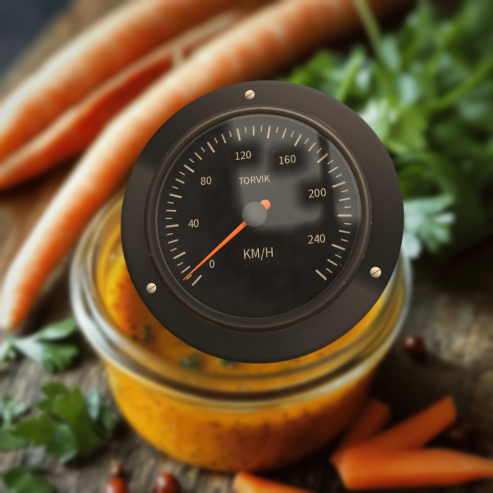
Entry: 5 km/h
